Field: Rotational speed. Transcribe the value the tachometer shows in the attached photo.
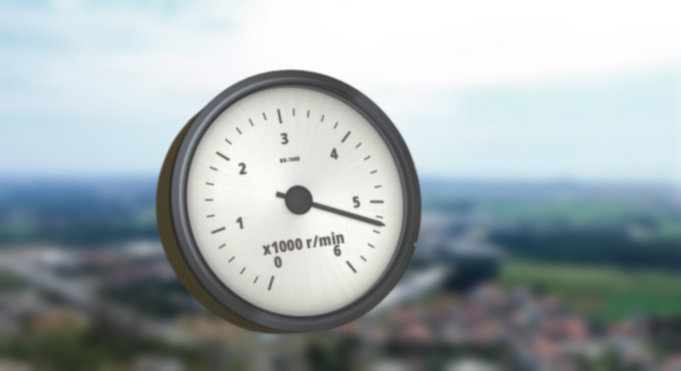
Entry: 5300 rpm
